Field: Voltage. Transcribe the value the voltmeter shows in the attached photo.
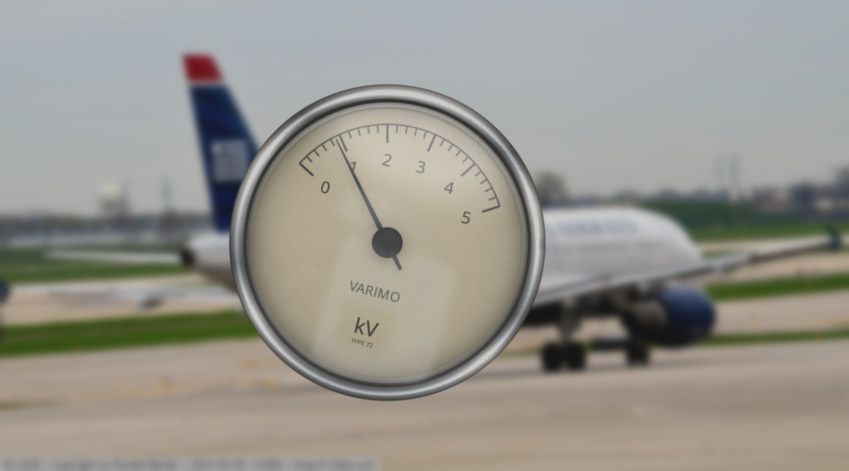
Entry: 0.9 kV
